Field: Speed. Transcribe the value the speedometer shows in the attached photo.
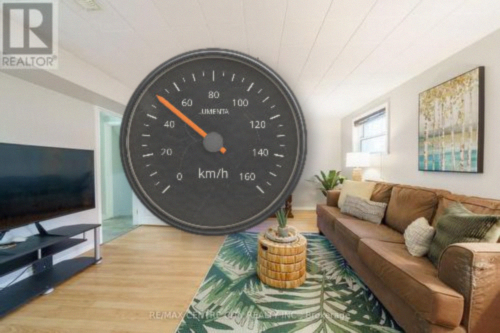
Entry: 50 km/h
